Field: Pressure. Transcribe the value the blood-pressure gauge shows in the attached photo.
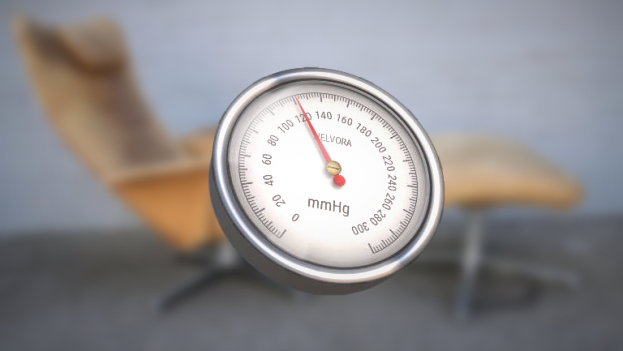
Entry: 120 mmHg
